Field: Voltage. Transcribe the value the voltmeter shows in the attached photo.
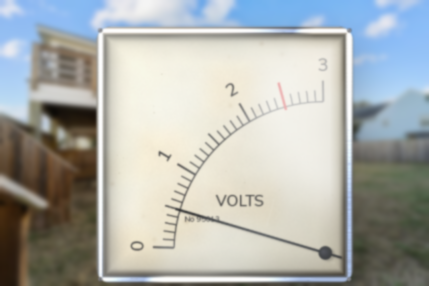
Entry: 0.5 V
